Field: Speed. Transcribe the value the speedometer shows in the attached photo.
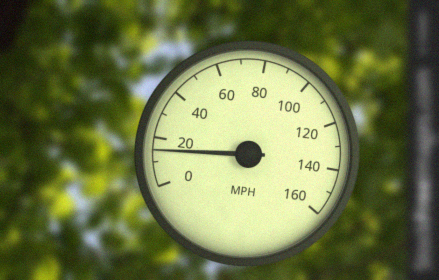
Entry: 15 mph
